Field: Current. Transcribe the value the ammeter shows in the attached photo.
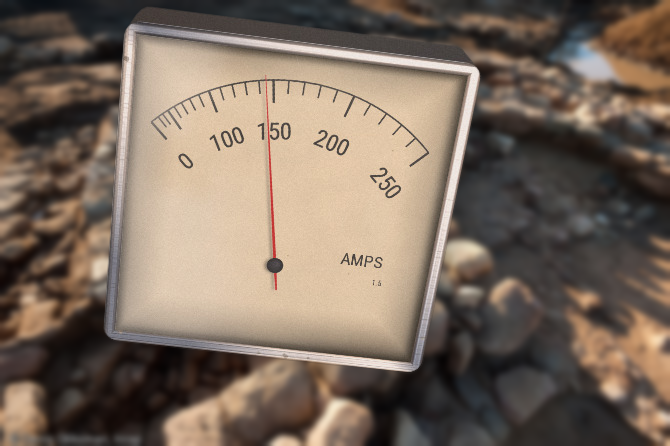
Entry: 145 A
